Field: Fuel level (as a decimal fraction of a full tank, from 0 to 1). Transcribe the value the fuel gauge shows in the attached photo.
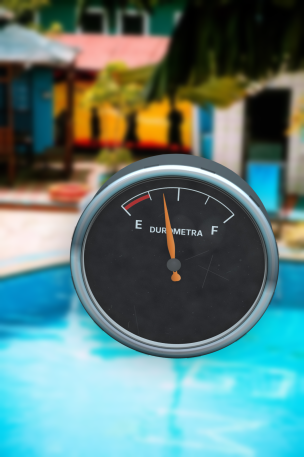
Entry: 0.375
